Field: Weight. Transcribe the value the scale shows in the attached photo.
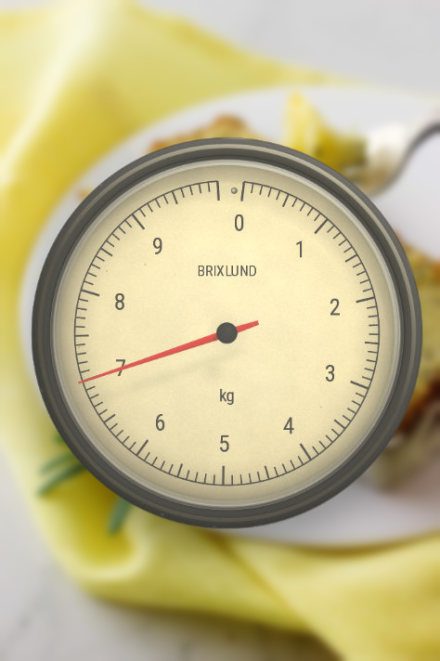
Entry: 7 kg
